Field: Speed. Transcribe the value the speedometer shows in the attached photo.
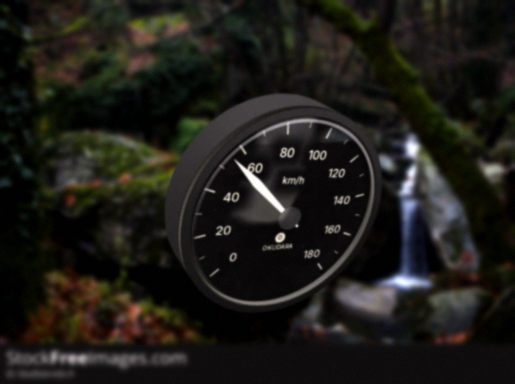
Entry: 55 km/h
